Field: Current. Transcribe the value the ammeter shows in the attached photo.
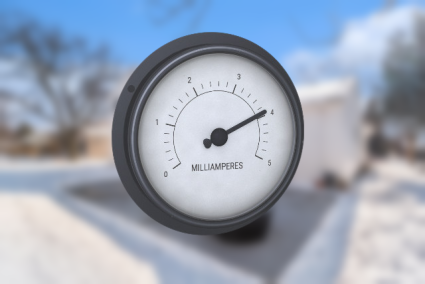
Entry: 3.9 mA
